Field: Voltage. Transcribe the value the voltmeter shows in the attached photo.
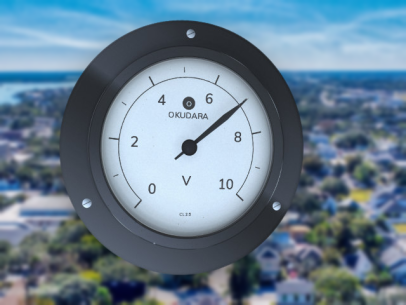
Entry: 7 V
